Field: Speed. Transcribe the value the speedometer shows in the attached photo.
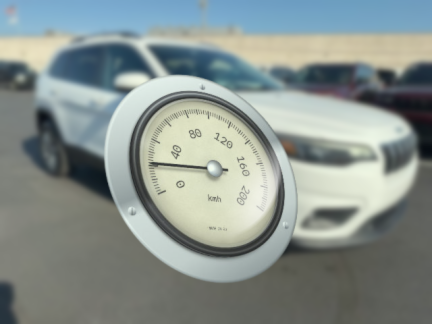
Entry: 20 km/h
